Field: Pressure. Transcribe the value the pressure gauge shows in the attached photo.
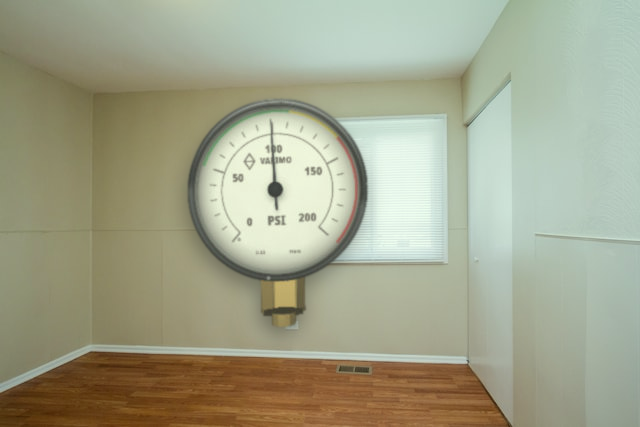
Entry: 100 psi
